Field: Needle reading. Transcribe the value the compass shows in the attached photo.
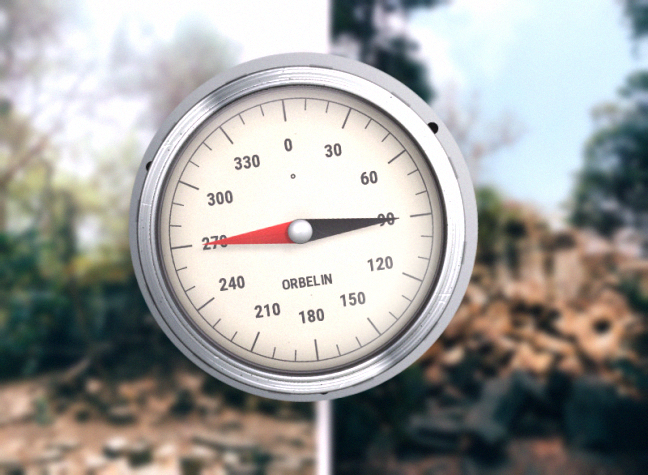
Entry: 270 °
